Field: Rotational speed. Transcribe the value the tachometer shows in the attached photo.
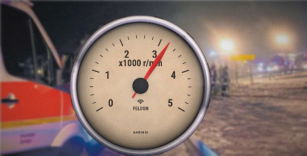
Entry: 3200 rpm
